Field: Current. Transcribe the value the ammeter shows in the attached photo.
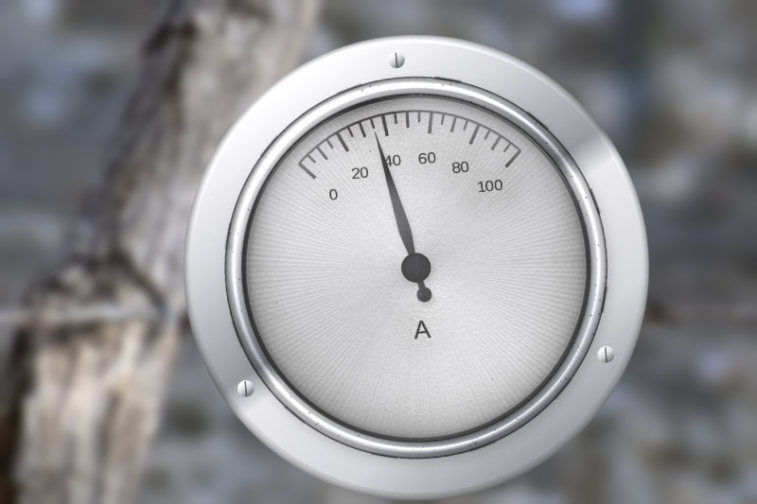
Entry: 35 A
